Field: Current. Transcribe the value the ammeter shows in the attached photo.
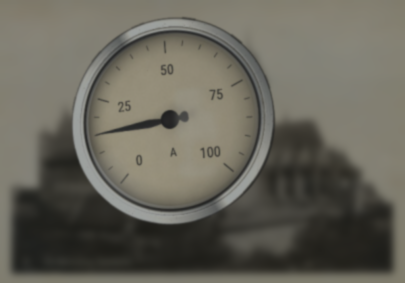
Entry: 15 A
